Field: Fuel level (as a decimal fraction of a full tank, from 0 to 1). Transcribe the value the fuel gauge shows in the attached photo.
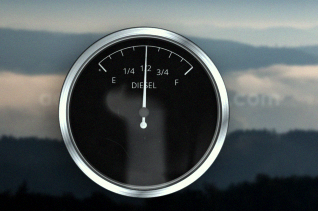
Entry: 0.5
